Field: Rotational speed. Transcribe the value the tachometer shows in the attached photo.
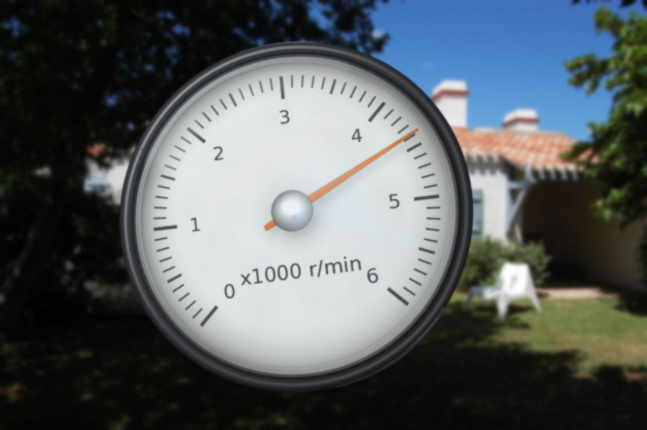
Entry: 4400 rpm
